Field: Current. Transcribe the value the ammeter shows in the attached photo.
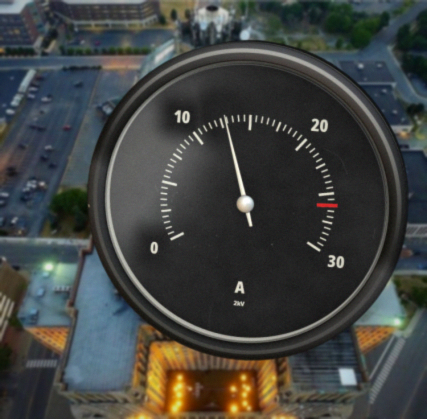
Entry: 13 A
